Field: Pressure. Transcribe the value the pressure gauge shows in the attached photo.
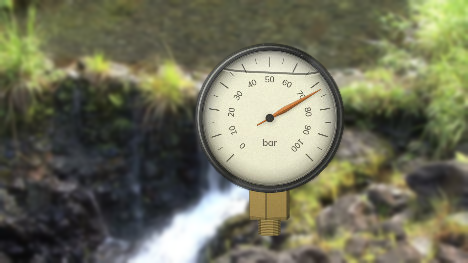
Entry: 72.5 bar
